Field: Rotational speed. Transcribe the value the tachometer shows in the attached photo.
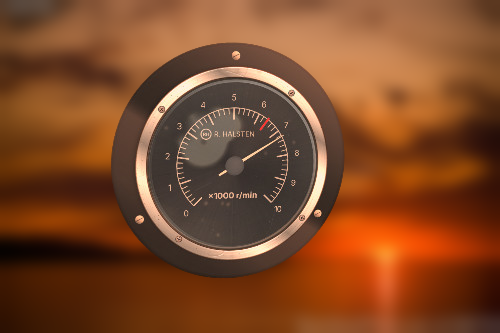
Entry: 7200 rpm
